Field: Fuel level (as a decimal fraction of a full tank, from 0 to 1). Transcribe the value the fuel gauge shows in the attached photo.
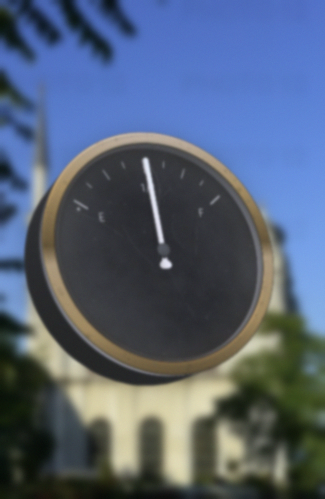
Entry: 0.5
